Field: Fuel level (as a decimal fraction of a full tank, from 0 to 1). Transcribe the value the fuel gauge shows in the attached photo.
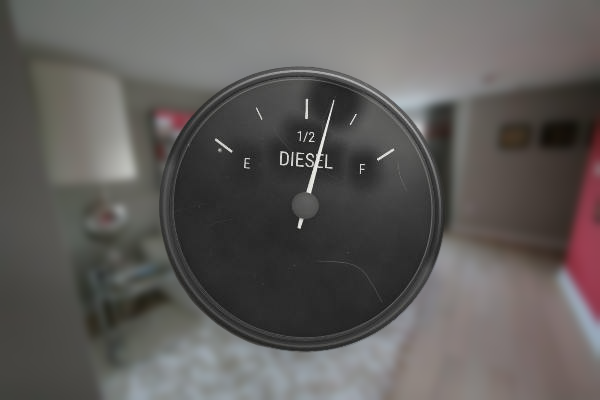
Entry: 0.625
